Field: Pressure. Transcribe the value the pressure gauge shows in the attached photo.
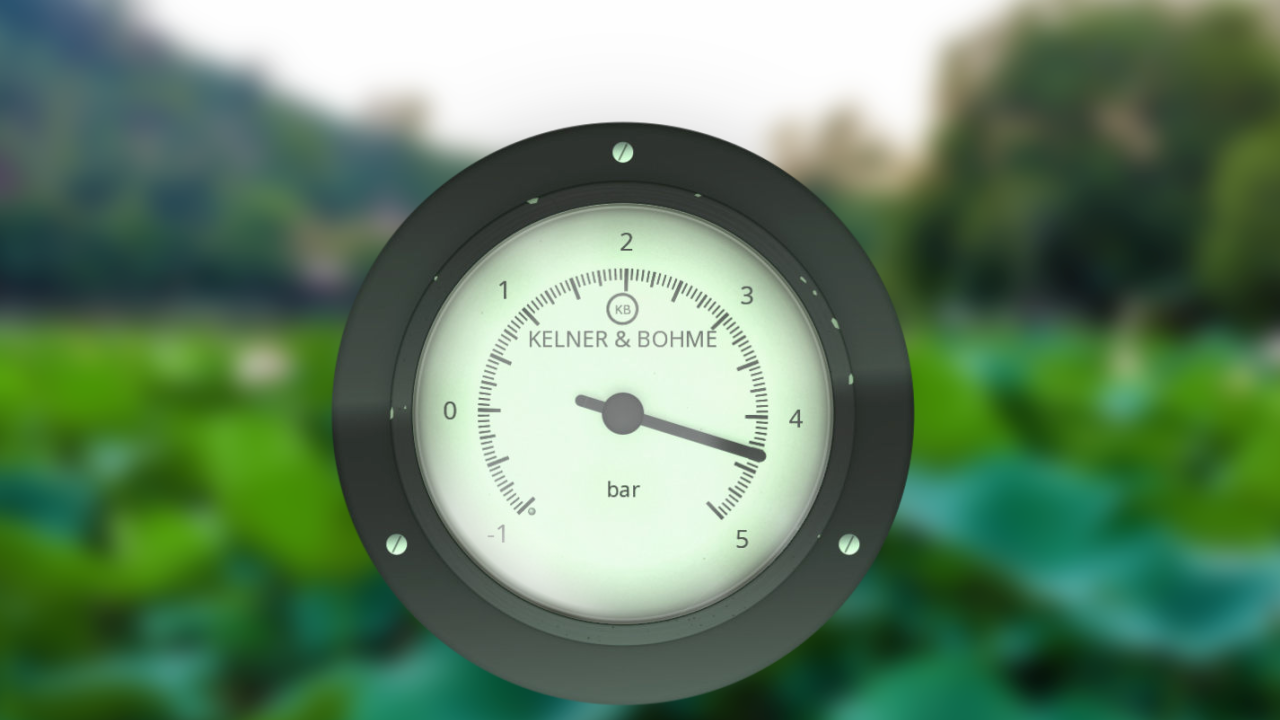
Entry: 4.35 bar
